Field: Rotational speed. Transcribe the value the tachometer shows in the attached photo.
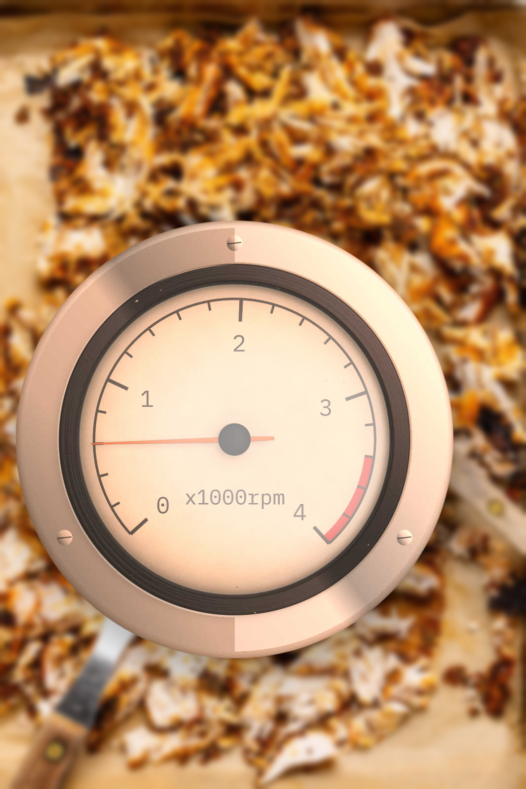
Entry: 600 rpm
